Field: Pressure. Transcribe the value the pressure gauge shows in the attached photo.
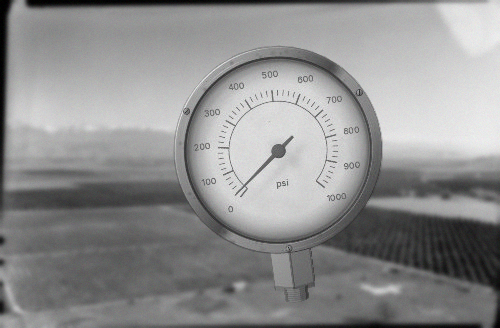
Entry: 20 psi
